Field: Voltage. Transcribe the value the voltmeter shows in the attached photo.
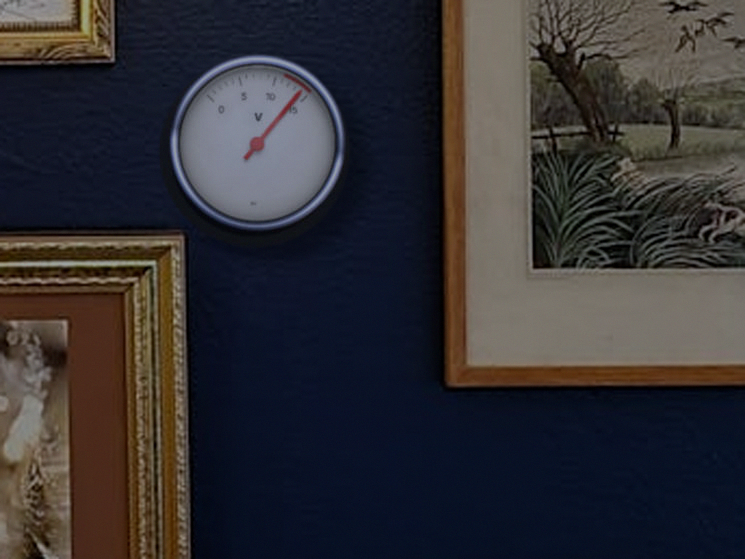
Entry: 14 V
